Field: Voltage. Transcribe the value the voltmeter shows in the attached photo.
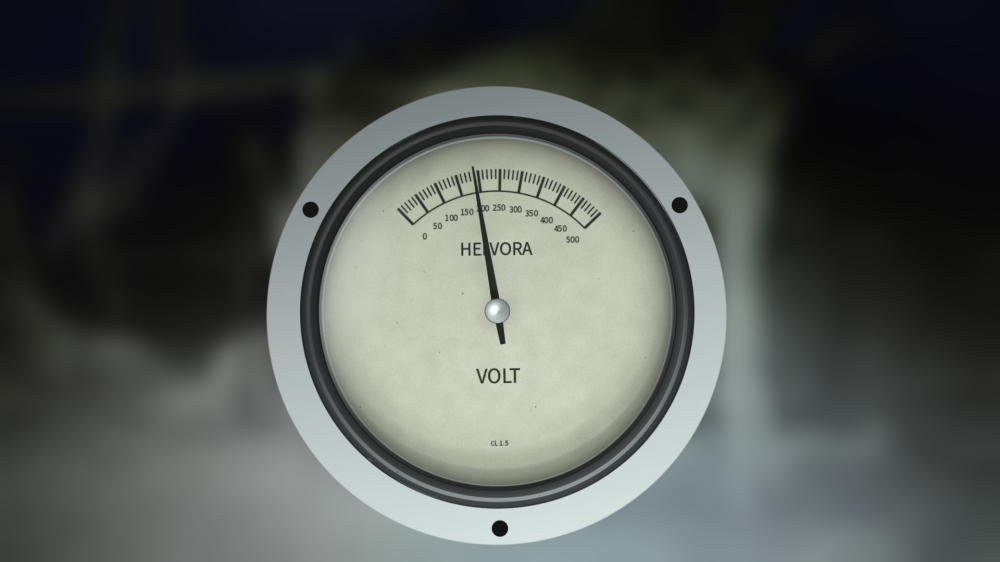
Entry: 190 V
